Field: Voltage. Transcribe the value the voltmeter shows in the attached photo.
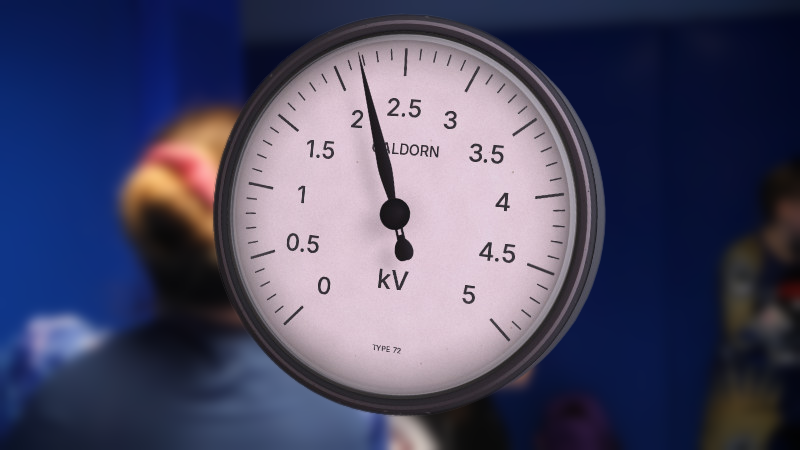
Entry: 2.2 kV
